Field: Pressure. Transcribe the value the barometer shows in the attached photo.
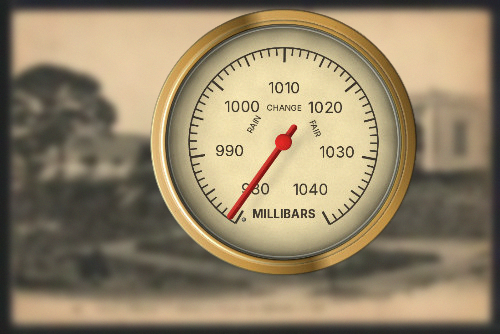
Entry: 981 mbar
